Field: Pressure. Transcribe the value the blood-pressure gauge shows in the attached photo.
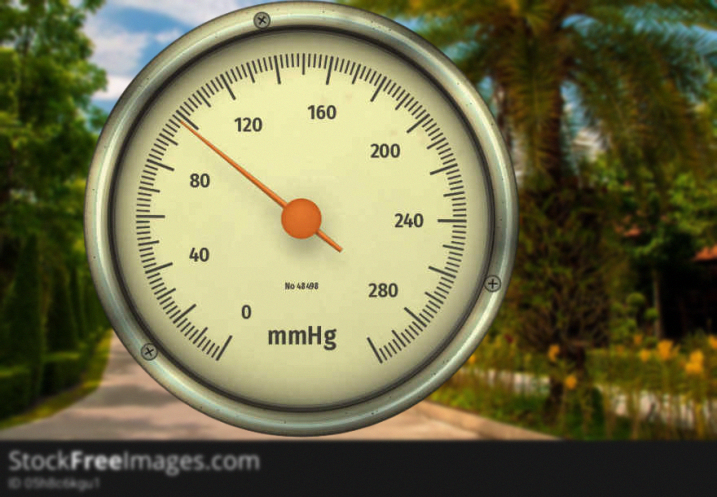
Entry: 98 mmHg
